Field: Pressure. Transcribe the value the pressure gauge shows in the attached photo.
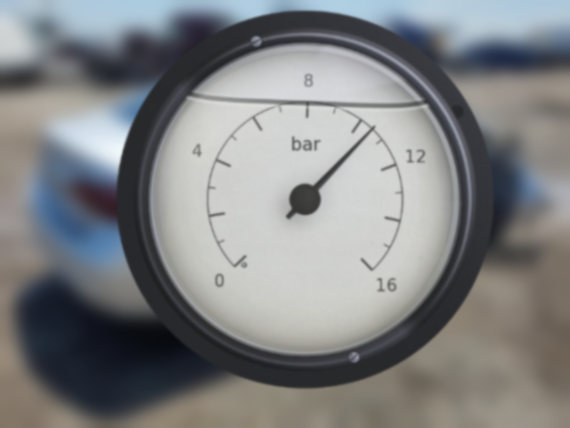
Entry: 10.5 bar
